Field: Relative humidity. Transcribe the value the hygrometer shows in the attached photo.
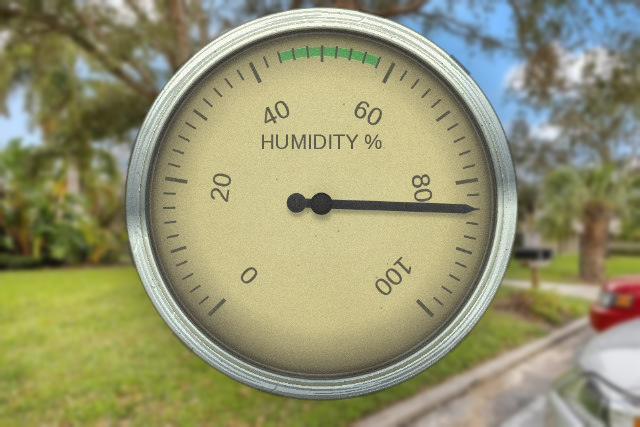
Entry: 84 %
